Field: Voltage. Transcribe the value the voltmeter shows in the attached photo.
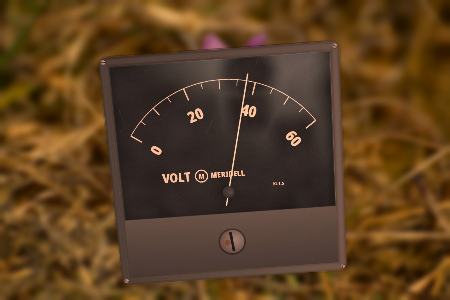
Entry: 37.5 V
